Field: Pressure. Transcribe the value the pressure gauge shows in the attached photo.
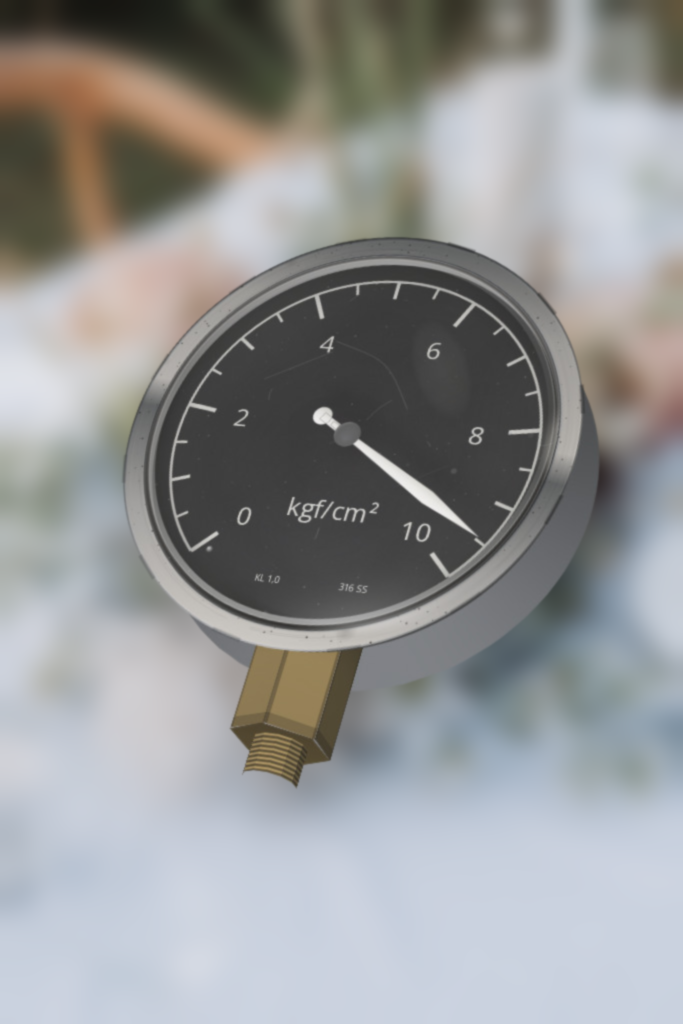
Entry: 9.5 kg/cm²
